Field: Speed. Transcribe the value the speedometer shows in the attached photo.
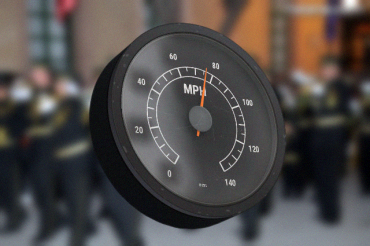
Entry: 75 mph
